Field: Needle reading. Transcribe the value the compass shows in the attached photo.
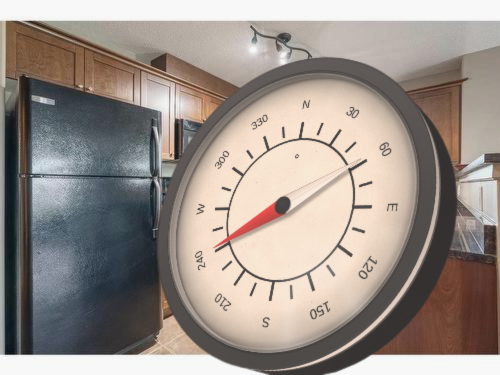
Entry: 240 °
